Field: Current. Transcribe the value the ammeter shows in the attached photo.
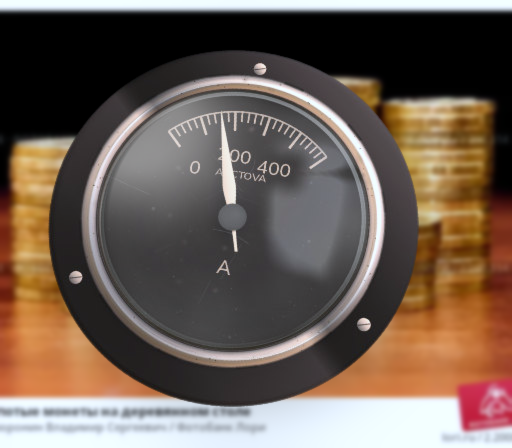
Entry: 160 A
